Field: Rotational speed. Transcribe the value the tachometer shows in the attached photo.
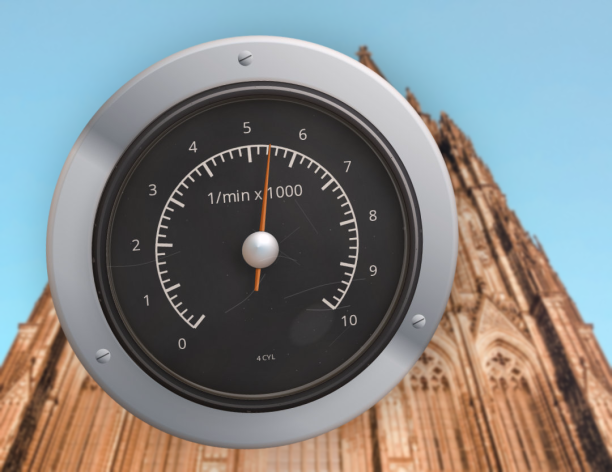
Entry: 5400 rpm
